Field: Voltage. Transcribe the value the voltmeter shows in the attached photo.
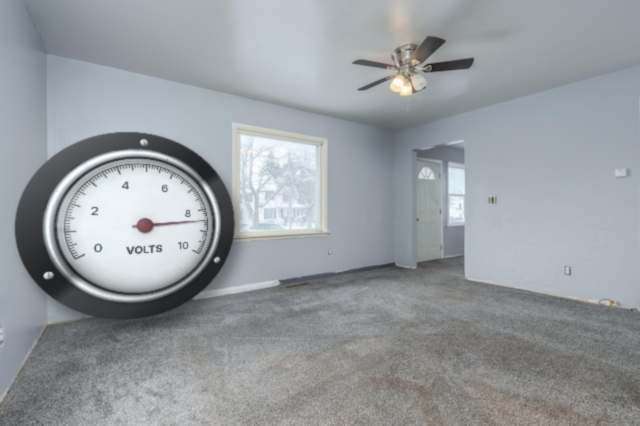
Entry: 8.5 V
